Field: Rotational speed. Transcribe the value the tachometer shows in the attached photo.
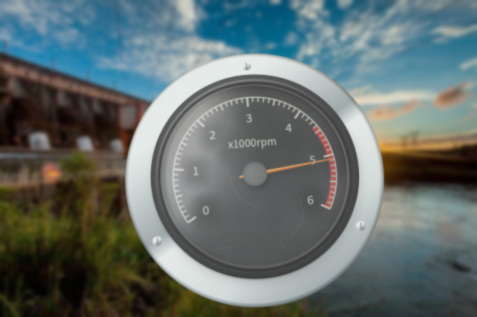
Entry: 5100 rpm
